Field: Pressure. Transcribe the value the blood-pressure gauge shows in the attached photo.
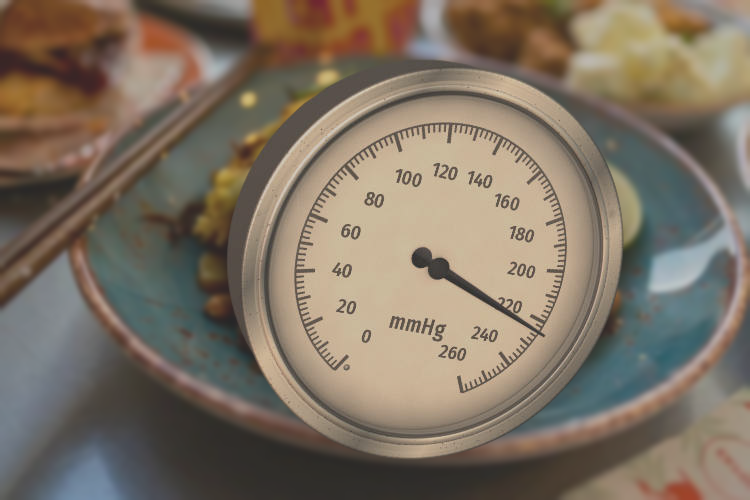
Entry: 224 mmHg
